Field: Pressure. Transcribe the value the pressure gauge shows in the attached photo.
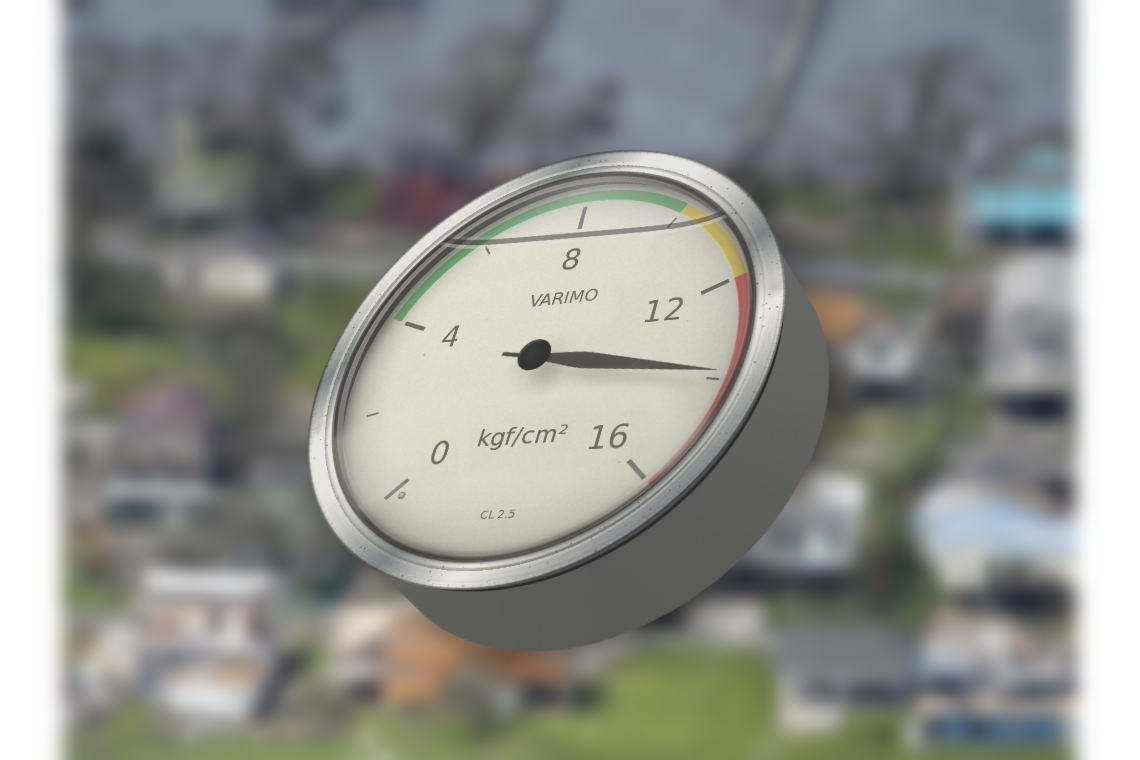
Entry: 14 kg/cm²
